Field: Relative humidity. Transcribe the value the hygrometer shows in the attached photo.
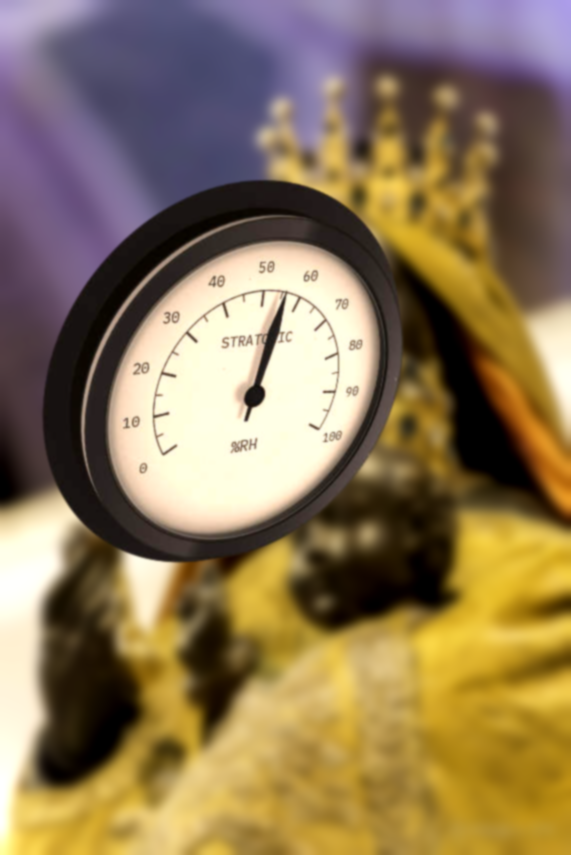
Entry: 55 %
